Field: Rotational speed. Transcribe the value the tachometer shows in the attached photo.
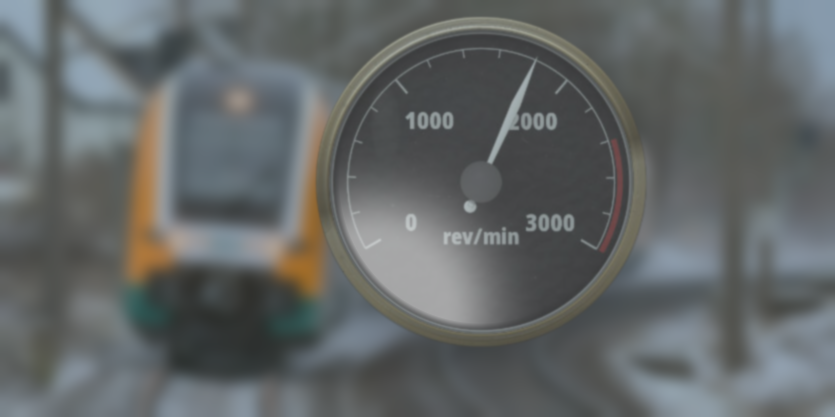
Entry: 1800 rpm
